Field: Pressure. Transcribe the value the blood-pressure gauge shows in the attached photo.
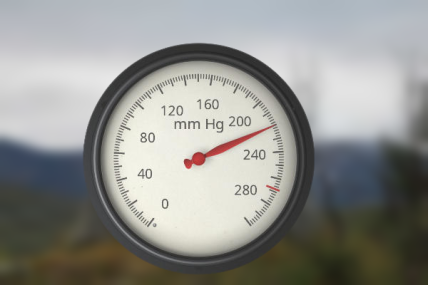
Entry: 220 mmHg
